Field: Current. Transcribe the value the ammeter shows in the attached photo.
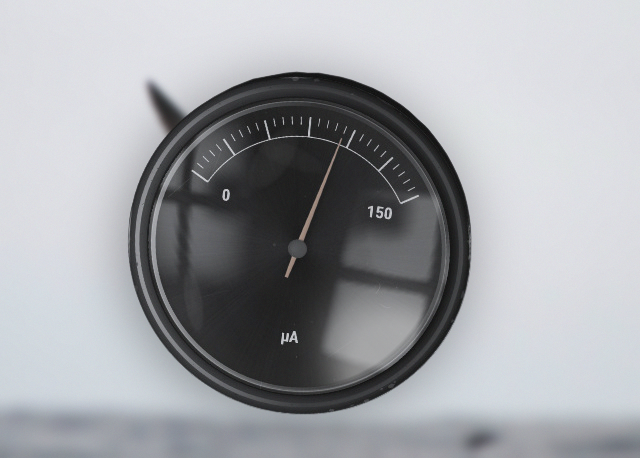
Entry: 95 µA
